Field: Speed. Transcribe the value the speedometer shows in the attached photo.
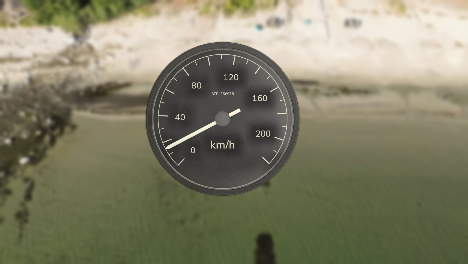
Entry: 15 km/h
